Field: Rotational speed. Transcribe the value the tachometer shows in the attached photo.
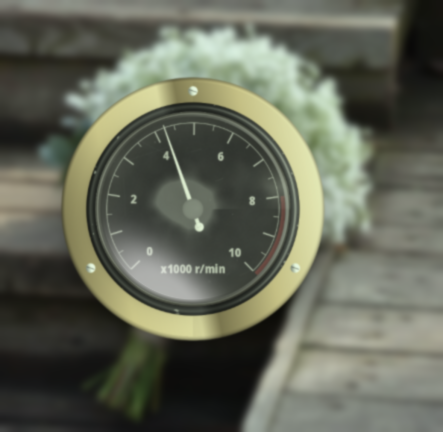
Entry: 4250 rpm
